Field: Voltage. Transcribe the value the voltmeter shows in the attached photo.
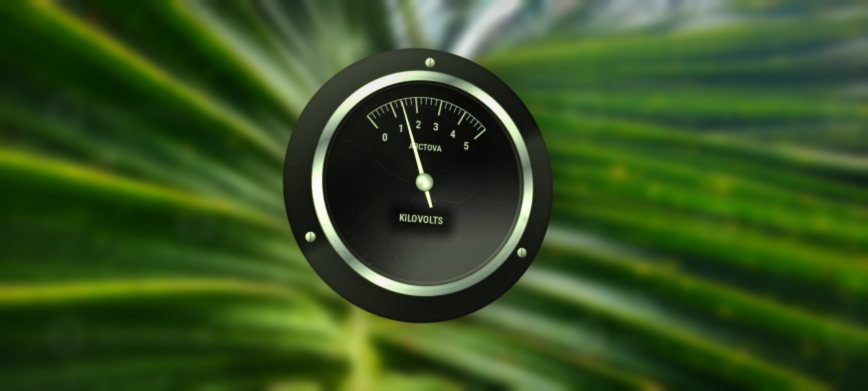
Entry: 1.4 kV
